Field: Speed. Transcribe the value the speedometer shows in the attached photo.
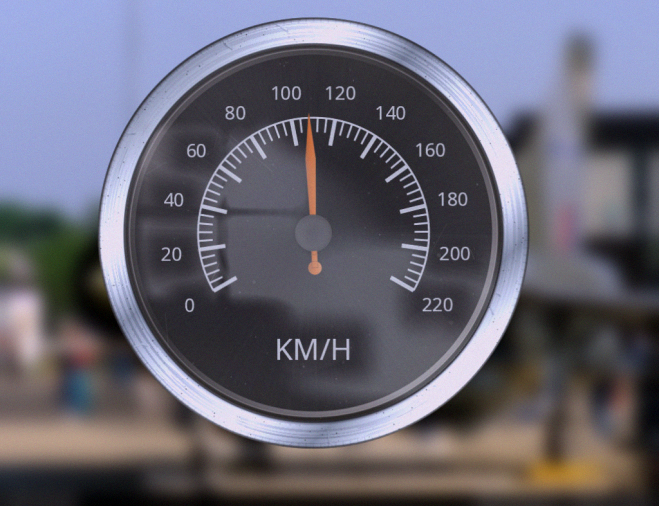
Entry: 108 km/h
